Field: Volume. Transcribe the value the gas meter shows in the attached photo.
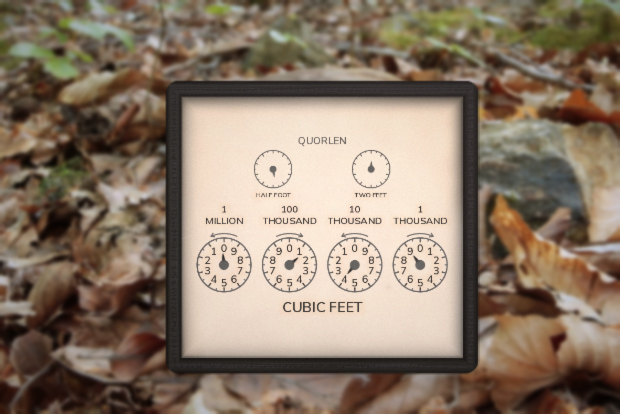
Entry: 13900 ft³
